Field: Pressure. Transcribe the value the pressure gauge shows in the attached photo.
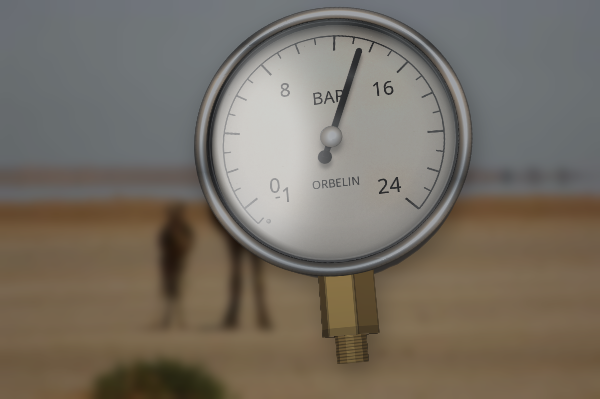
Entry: 13.5 bar
